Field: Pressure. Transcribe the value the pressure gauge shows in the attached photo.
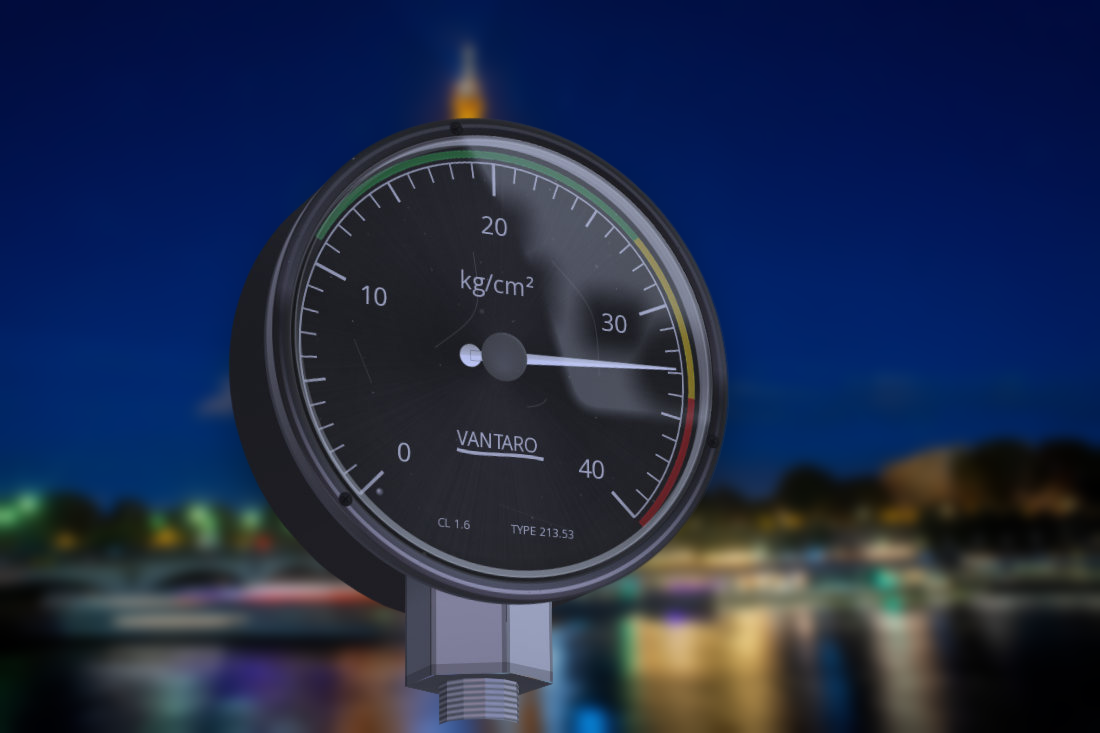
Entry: 33 kg/cm²
